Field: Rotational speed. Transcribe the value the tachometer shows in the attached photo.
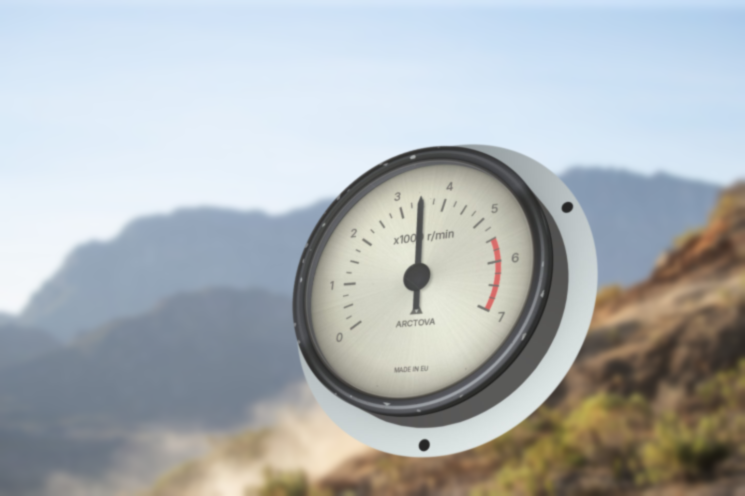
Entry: 3500 rpm
